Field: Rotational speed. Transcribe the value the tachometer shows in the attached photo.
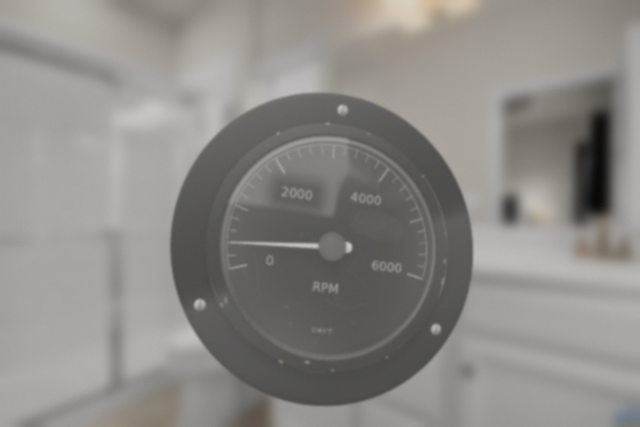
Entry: 400 rpm
